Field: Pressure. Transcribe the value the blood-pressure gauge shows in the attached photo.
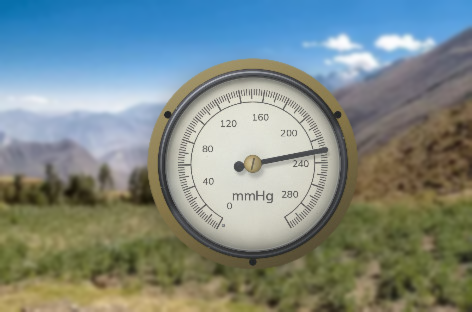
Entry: 230 mmHg
